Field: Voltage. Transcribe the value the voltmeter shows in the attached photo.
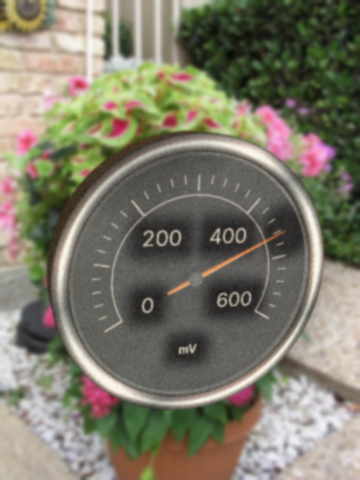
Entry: 460 mV
